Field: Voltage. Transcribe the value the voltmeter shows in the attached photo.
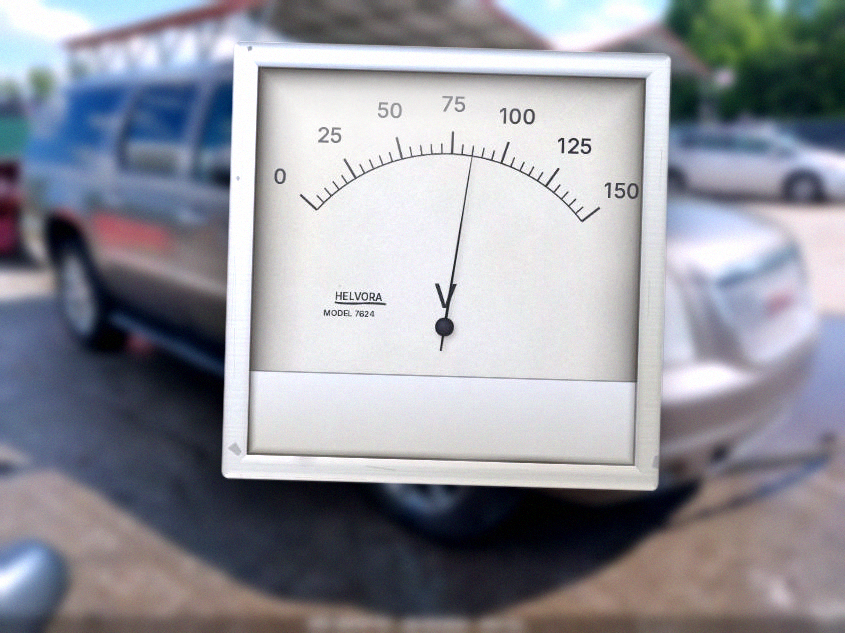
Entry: 85 V
